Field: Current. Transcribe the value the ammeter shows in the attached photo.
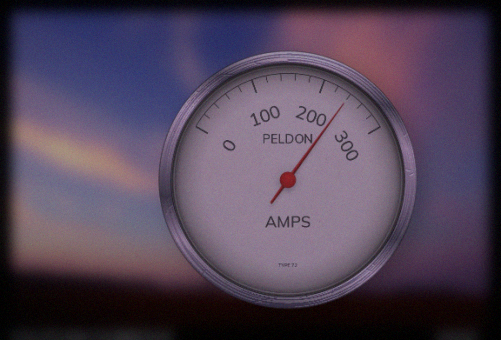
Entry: 240 A
